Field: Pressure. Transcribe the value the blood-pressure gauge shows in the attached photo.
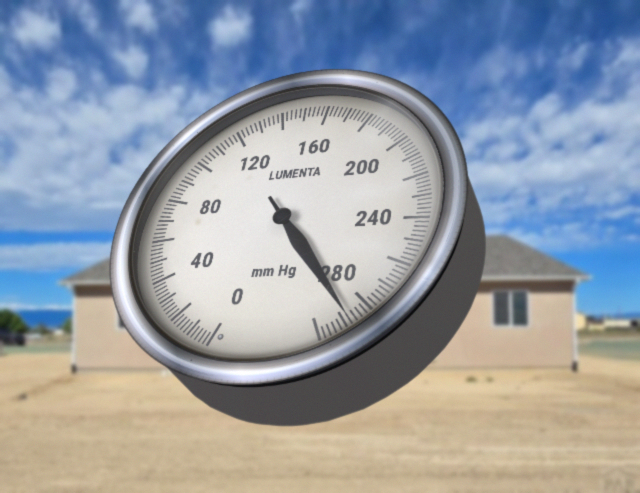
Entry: 288 mmHg
